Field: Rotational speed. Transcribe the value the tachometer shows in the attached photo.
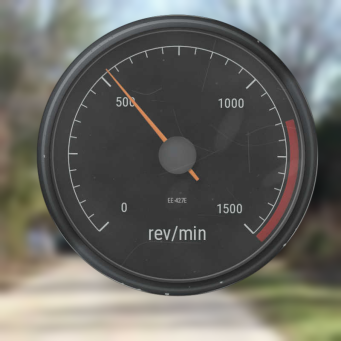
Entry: 525 rpm
